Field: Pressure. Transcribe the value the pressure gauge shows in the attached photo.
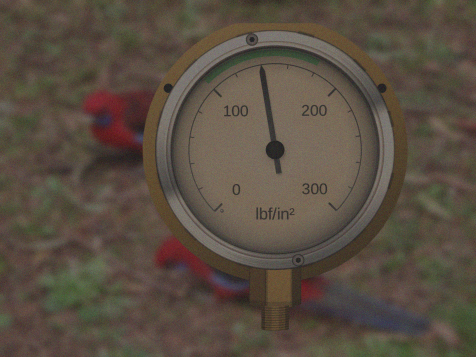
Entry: 140 psi
